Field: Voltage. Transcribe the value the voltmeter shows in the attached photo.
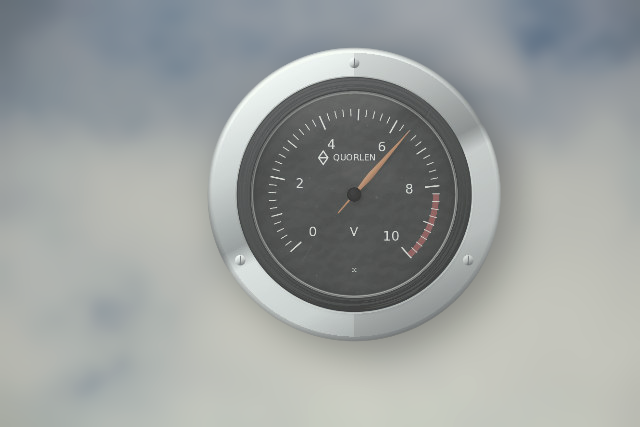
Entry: 6.4 V
